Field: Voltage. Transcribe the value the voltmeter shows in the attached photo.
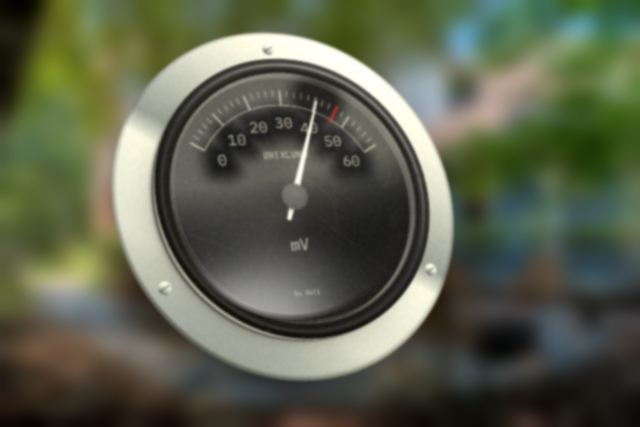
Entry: 40 mV
